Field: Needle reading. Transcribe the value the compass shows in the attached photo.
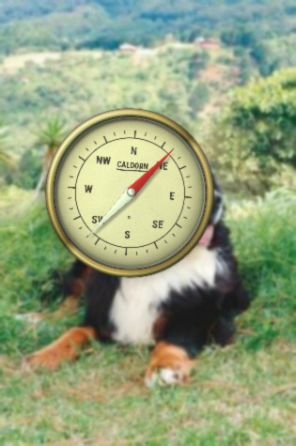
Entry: 40 °
